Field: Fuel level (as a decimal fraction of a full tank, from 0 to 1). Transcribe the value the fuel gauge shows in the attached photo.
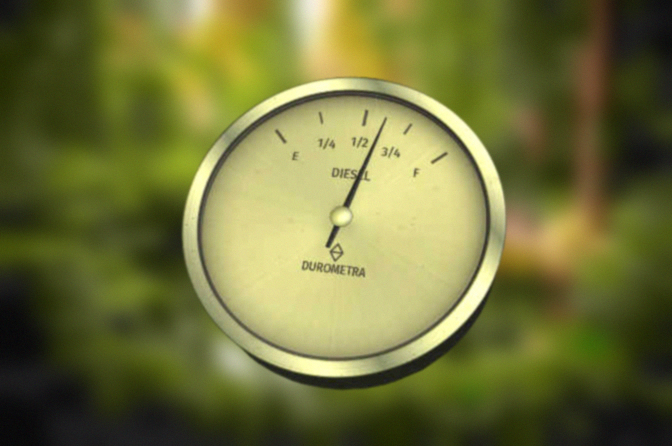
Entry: 0.625
